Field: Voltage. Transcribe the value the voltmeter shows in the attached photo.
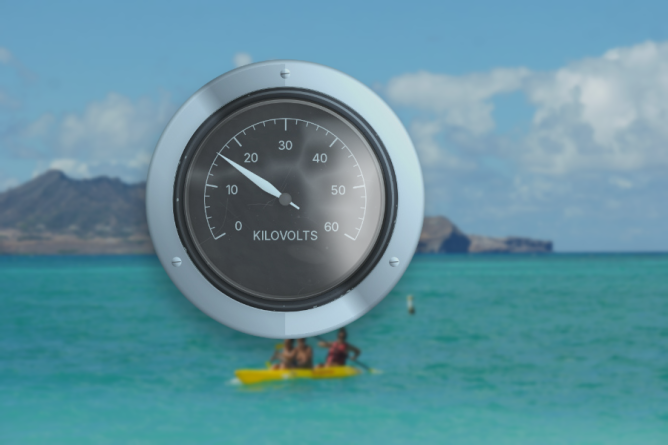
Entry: 16 kV
